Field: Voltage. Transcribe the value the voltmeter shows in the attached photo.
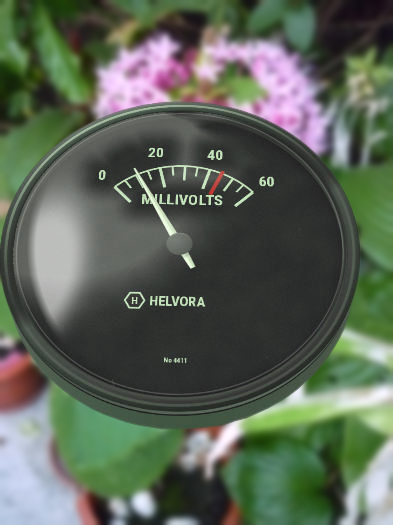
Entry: 10 mV
